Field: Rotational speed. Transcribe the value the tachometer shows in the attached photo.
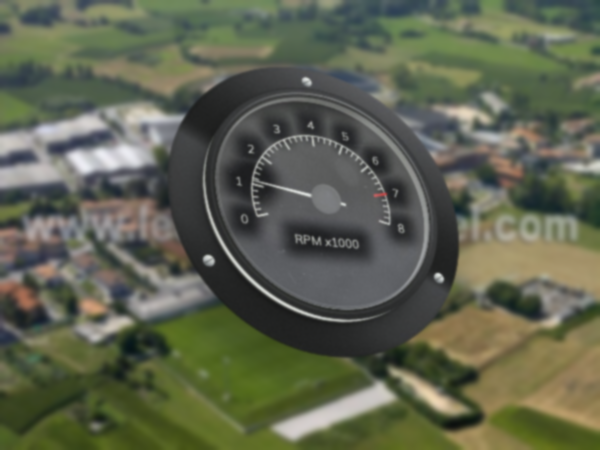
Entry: 1000 rpm
